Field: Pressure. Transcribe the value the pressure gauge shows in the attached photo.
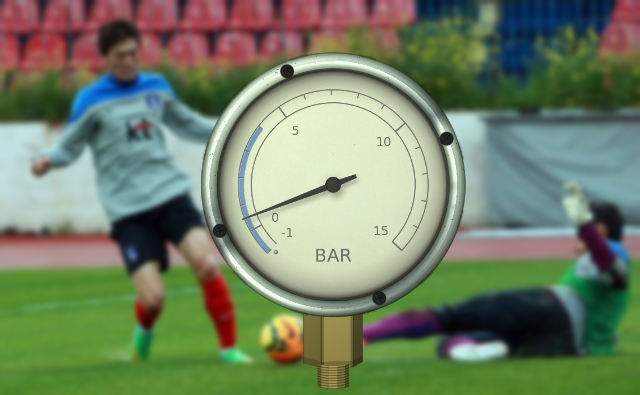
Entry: 0.5 bar
